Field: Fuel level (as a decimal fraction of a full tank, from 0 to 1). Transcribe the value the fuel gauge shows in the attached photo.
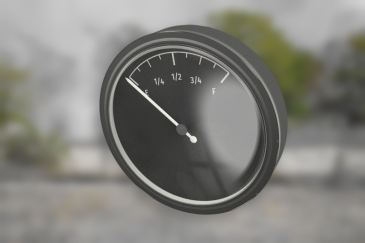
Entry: 0
